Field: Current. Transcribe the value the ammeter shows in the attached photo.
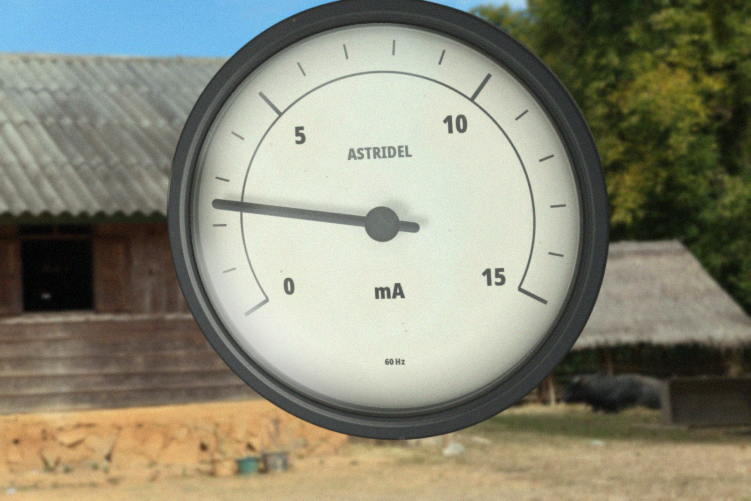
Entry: 2.5 mA
